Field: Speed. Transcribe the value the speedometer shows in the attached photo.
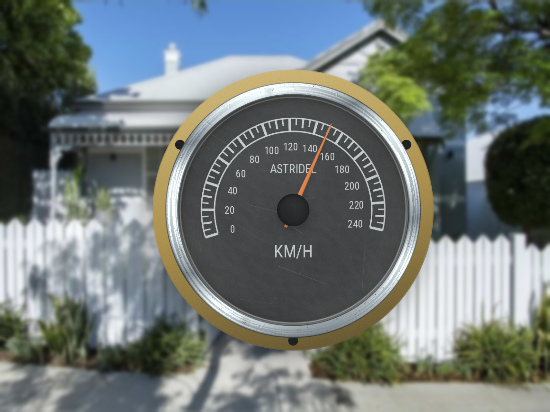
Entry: 150 km/h
